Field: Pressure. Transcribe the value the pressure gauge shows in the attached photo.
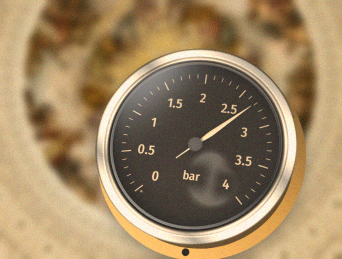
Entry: 2.7 bar
